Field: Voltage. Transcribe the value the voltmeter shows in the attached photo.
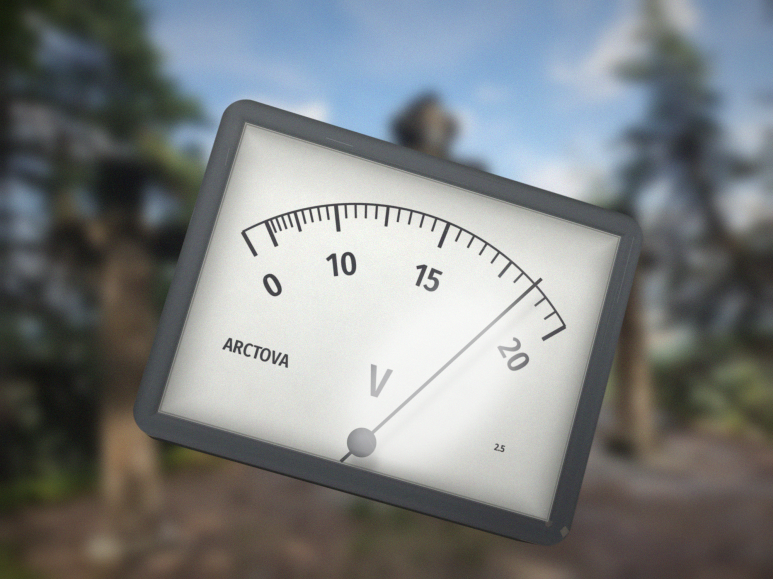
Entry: 18.5 V
